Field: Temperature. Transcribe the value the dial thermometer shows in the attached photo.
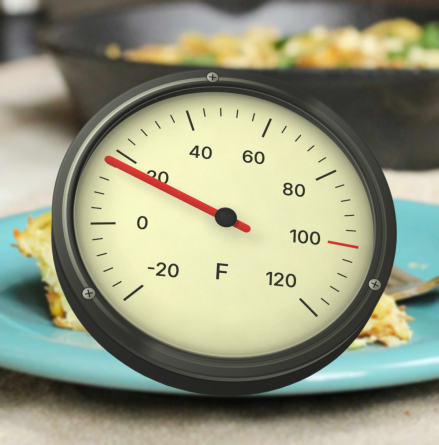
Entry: 16 °F
